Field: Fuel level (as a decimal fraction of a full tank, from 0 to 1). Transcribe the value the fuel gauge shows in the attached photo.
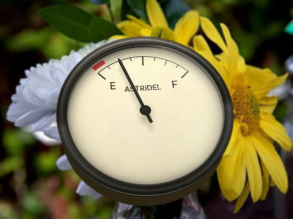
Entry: 0.25
